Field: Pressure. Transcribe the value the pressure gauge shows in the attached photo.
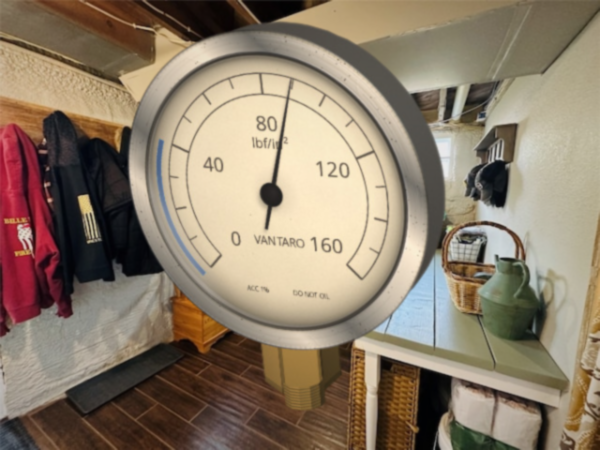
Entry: 90 psi
